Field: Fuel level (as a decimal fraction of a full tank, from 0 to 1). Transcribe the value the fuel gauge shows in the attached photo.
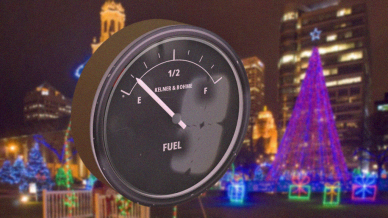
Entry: 0.125
